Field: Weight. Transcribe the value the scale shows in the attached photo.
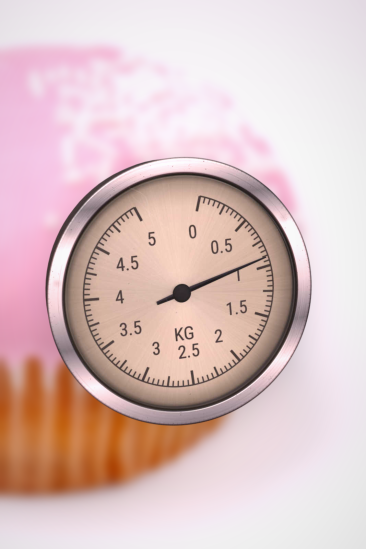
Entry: 0.9 kg
